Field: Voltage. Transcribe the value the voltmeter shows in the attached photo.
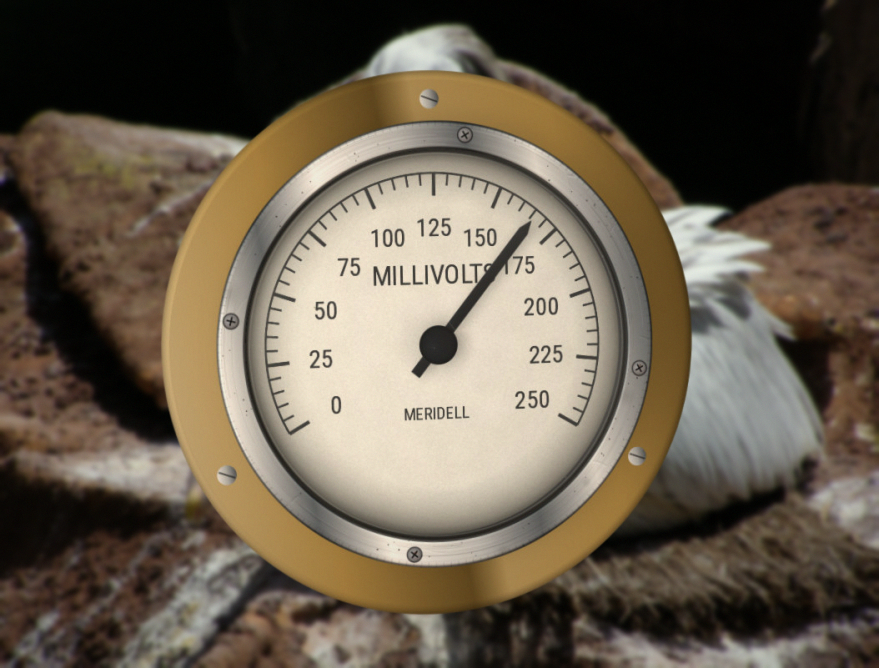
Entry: 165 mV
